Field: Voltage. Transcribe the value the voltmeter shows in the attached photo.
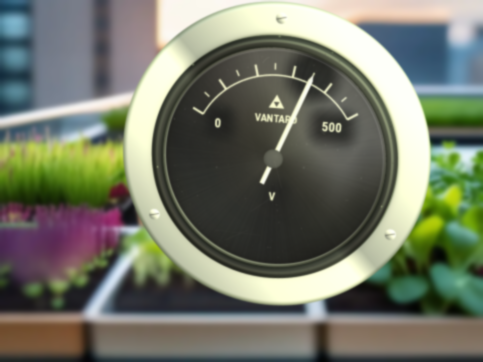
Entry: 350 V
